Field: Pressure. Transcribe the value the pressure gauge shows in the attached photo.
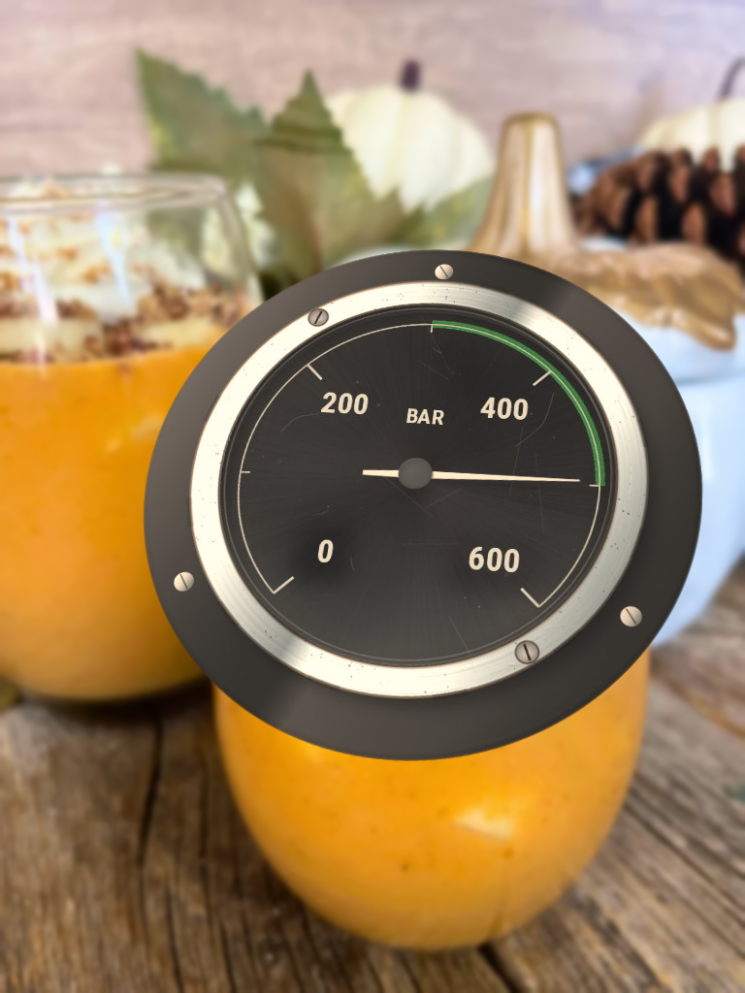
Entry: 500 bar
